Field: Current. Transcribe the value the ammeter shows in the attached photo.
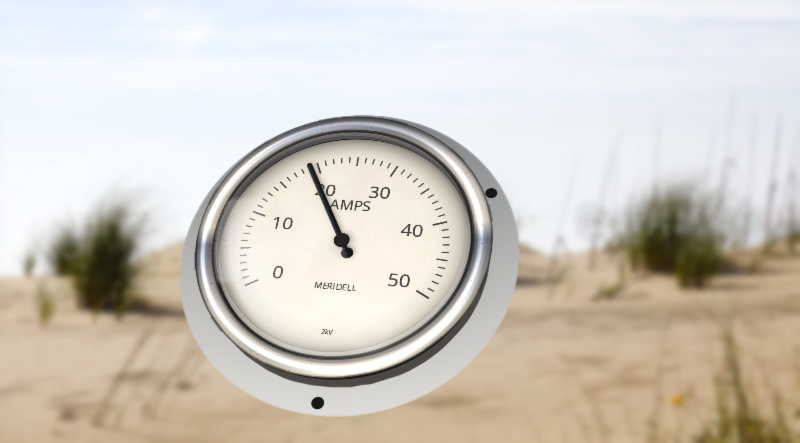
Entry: 19 A
